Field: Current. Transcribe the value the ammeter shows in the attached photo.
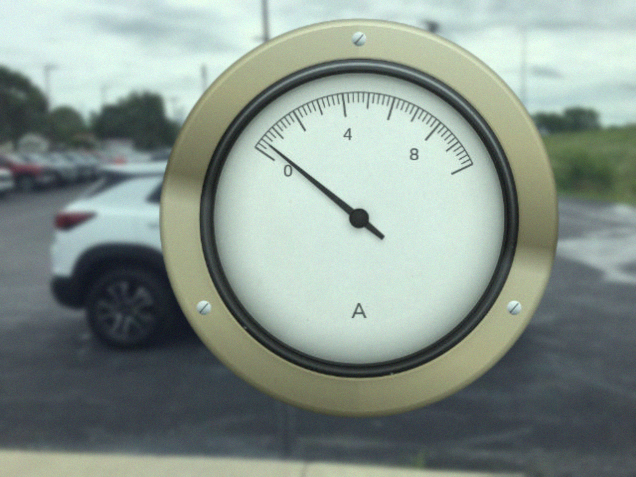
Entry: 0.4 A
